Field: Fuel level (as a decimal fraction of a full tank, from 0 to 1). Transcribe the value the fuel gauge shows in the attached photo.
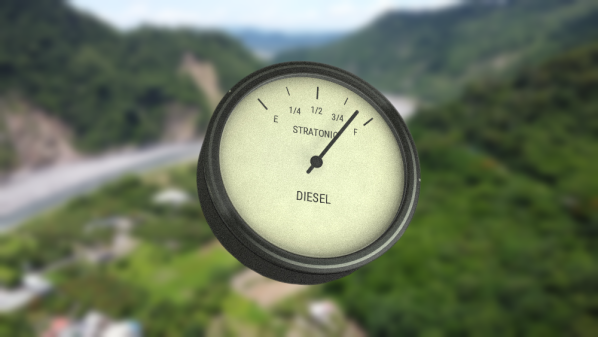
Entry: 0.875
